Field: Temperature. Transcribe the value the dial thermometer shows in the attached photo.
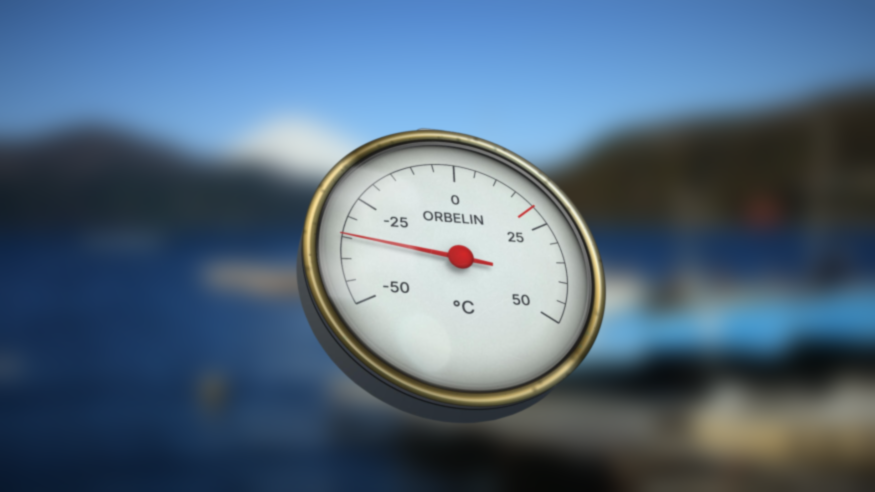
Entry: -35 °C
